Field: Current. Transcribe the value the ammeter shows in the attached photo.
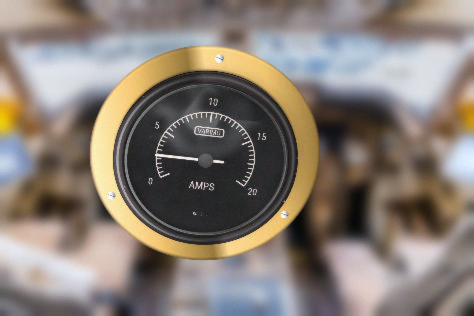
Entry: 2.5 A
